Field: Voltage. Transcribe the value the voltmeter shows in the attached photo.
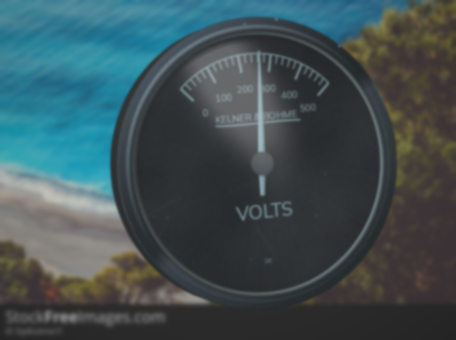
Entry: 260 V
